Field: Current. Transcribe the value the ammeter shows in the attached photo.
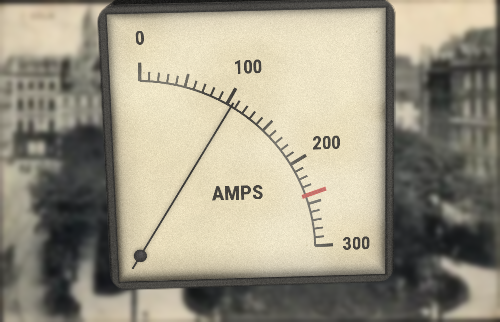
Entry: 105 A
